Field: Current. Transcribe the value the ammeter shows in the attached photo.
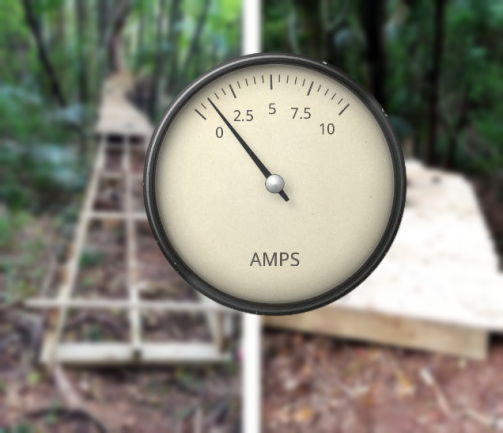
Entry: 1 A
